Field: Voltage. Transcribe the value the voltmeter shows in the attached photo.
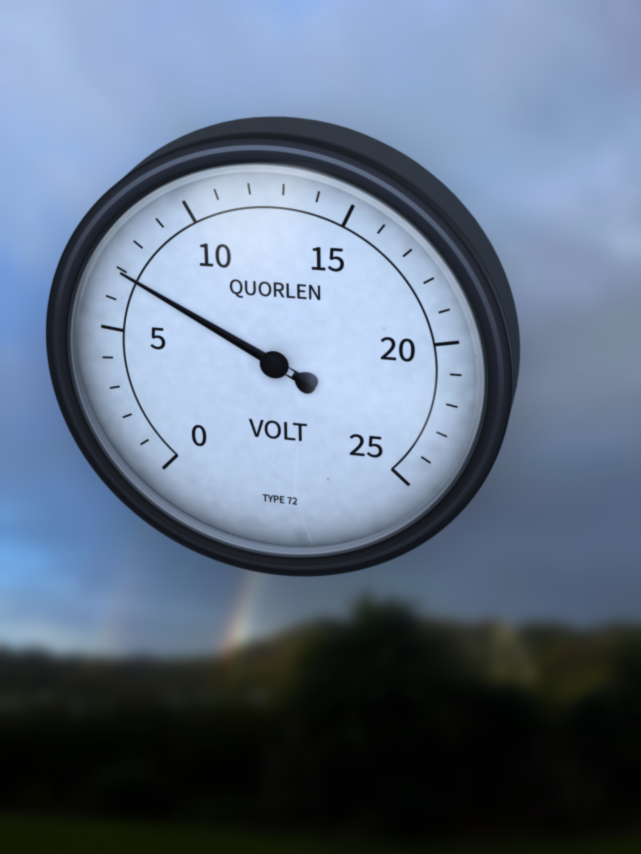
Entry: 7 V
